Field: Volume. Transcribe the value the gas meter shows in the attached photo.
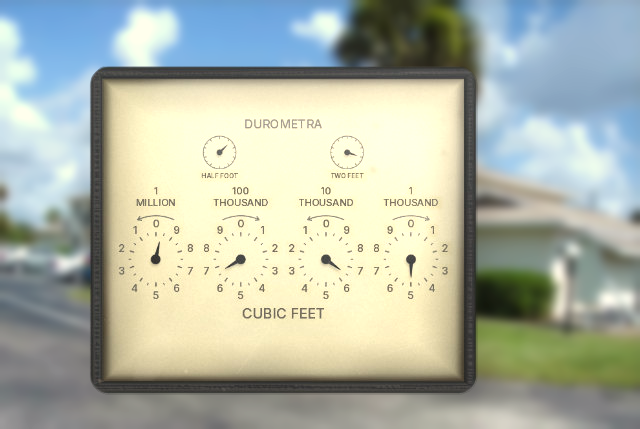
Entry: 966500 ft³
